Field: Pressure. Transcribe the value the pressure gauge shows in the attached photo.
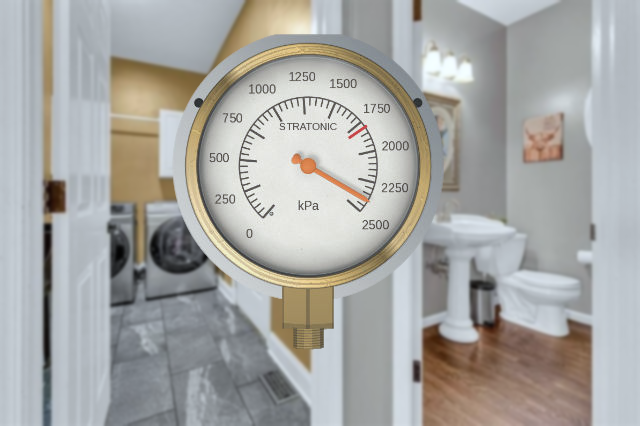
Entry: 2400 kPa
